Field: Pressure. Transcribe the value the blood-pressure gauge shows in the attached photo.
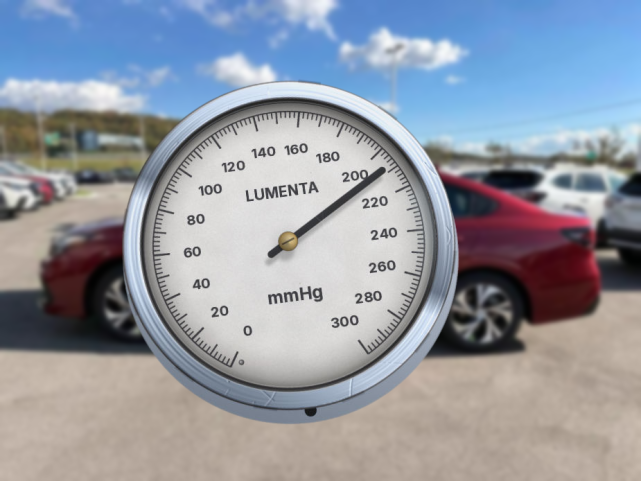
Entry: 208 mmHg
